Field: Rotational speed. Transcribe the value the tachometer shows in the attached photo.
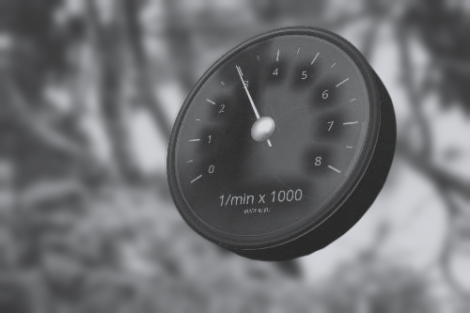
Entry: 3000 rpm
